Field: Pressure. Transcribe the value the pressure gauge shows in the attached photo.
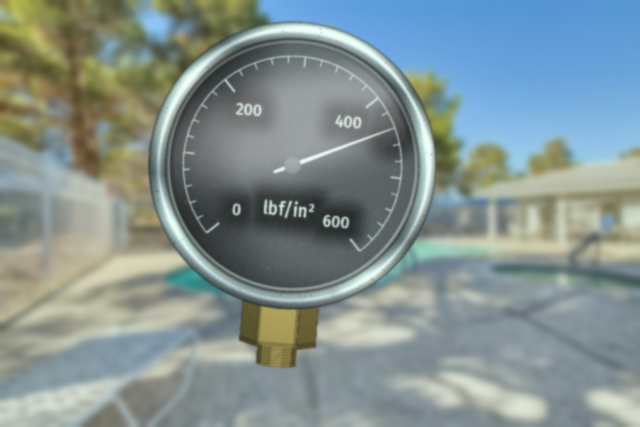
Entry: 440 psi
